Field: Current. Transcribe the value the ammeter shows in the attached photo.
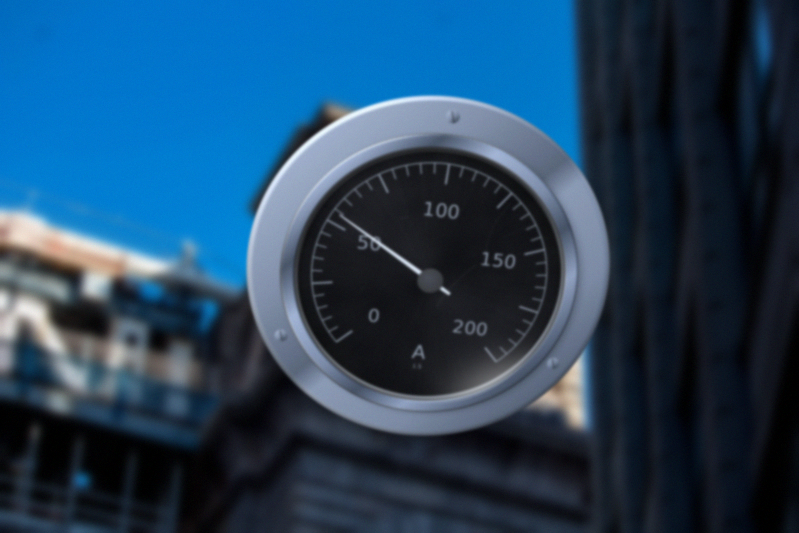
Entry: 55 A
